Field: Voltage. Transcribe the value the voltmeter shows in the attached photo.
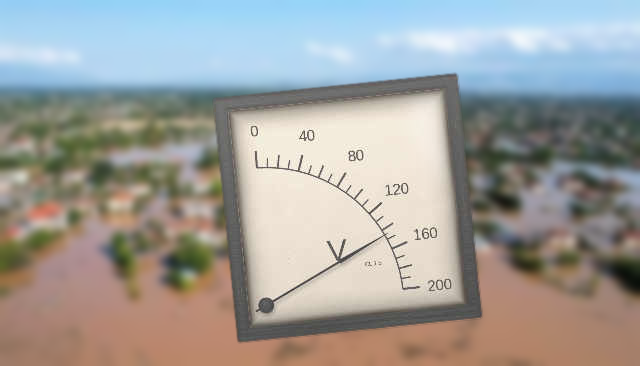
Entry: 145 V
